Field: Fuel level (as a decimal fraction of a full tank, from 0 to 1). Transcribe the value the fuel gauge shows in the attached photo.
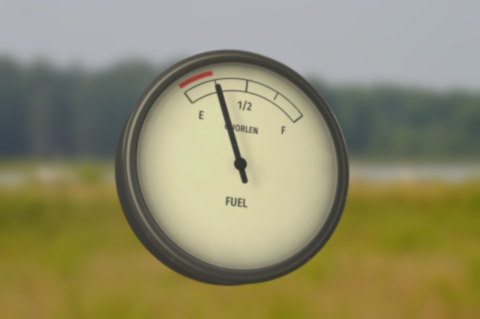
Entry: 0.25
